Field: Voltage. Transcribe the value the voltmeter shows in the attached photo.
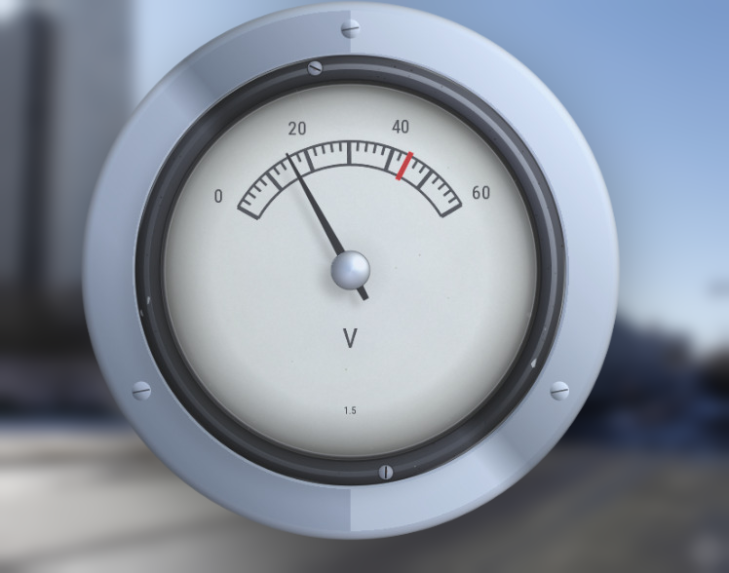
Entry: 16 V
